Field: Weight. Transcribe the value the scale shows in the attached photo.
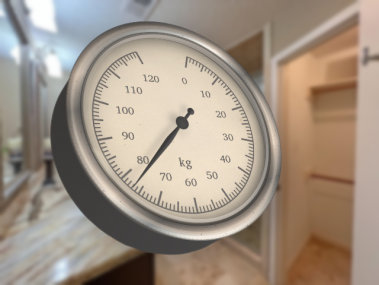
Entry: 77 kg
